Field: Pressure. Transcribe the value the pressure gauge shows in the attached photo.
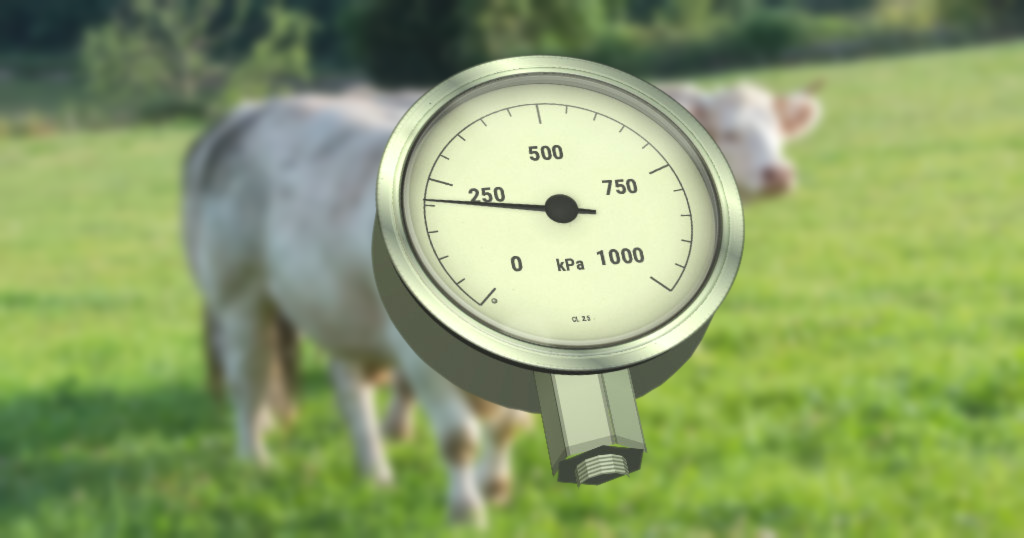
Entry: 200 kPa
